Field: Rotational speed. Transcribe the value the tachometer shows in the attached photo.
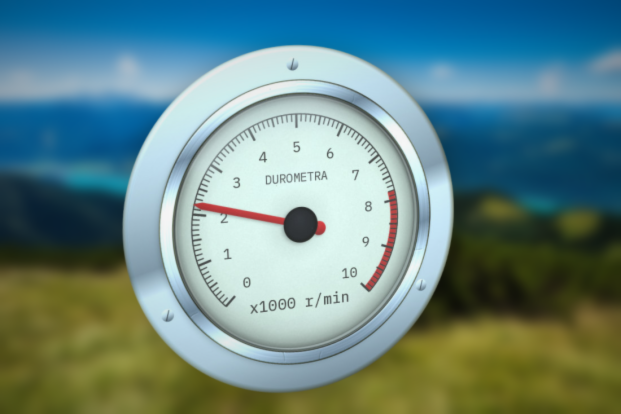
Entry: 2200 rpm
